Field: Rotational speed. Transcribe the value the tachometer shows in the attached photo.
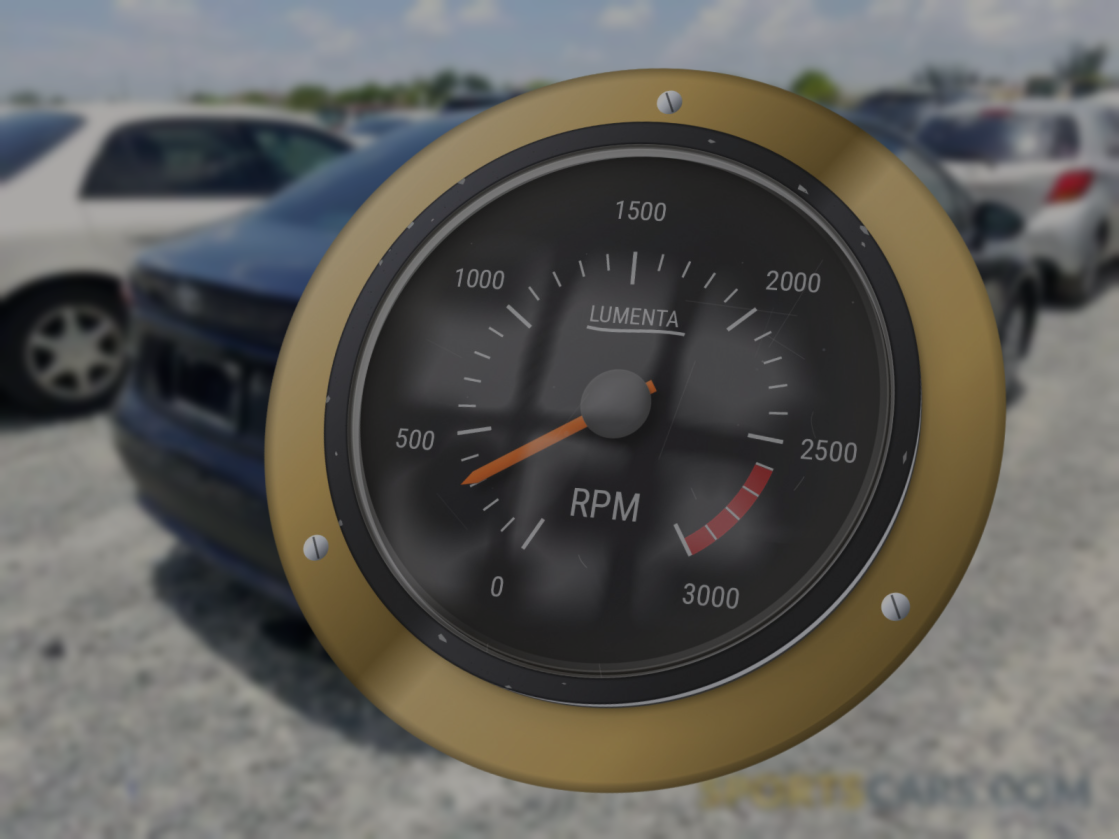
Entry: 300 rpm
